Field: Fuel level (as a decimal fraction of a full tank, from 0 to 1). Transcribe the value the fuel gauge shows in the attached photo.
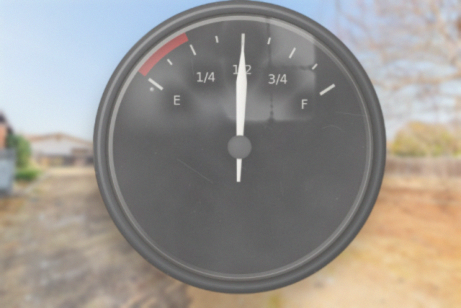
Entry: 0.5
